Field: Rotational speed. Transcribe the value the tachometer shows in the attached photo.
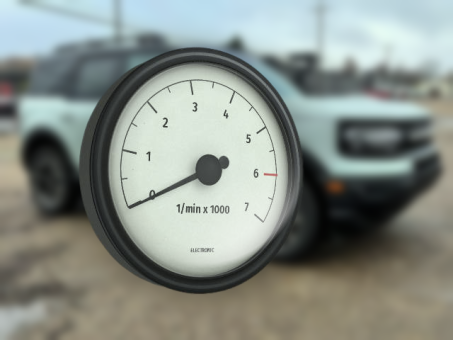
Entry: 0 rpm
